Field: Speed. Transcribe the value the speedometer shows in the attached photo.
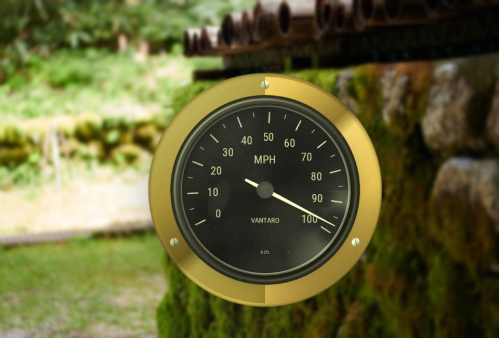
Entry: 97.5 mph
